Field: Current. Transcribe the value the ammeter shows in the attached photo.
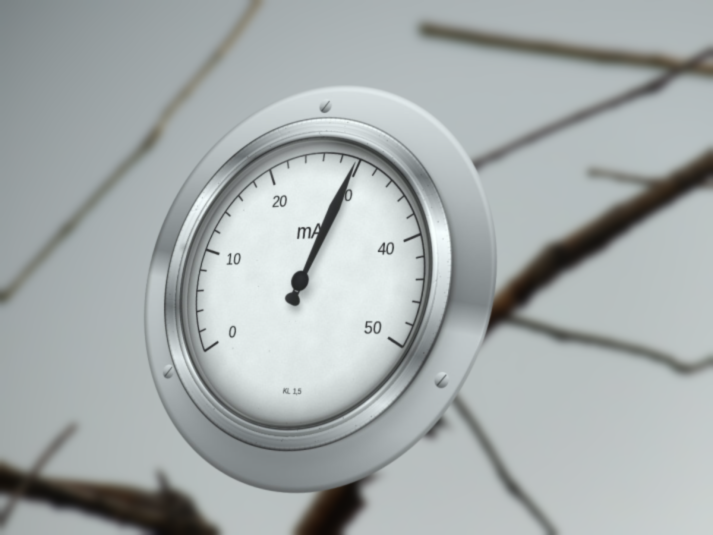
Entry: 30 mA
